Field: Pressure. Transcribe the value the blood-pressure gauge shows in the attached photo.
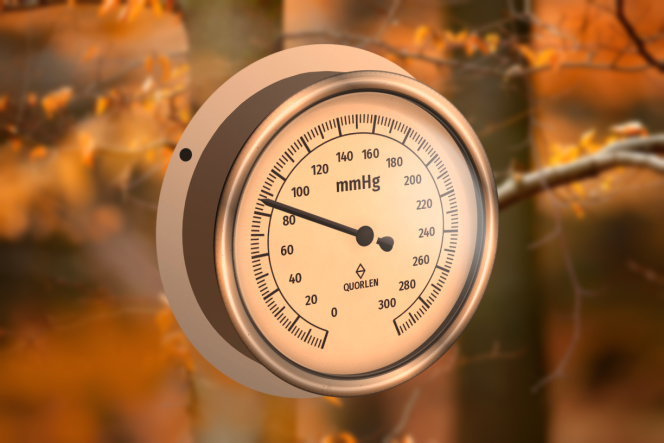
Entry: 86 mmHg
